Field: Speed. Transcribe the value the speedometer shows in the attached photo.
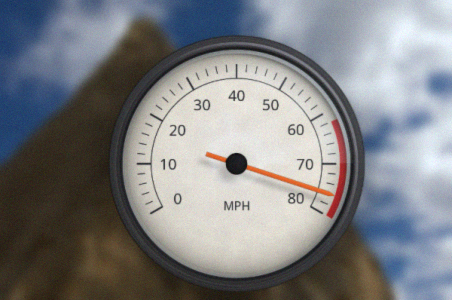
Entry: 76 mph
